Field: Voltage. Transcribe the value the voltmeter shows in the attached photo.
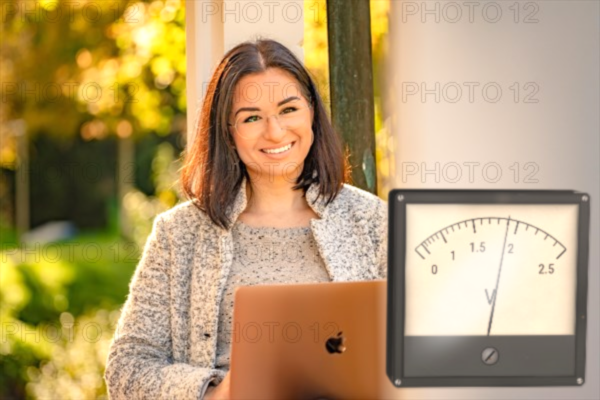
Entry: 1.9 V
